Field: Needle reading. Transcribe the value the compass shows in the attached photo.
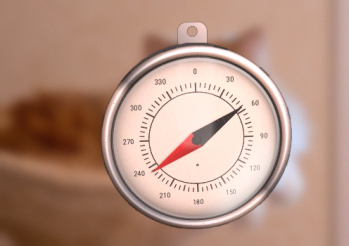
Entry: 235 °
